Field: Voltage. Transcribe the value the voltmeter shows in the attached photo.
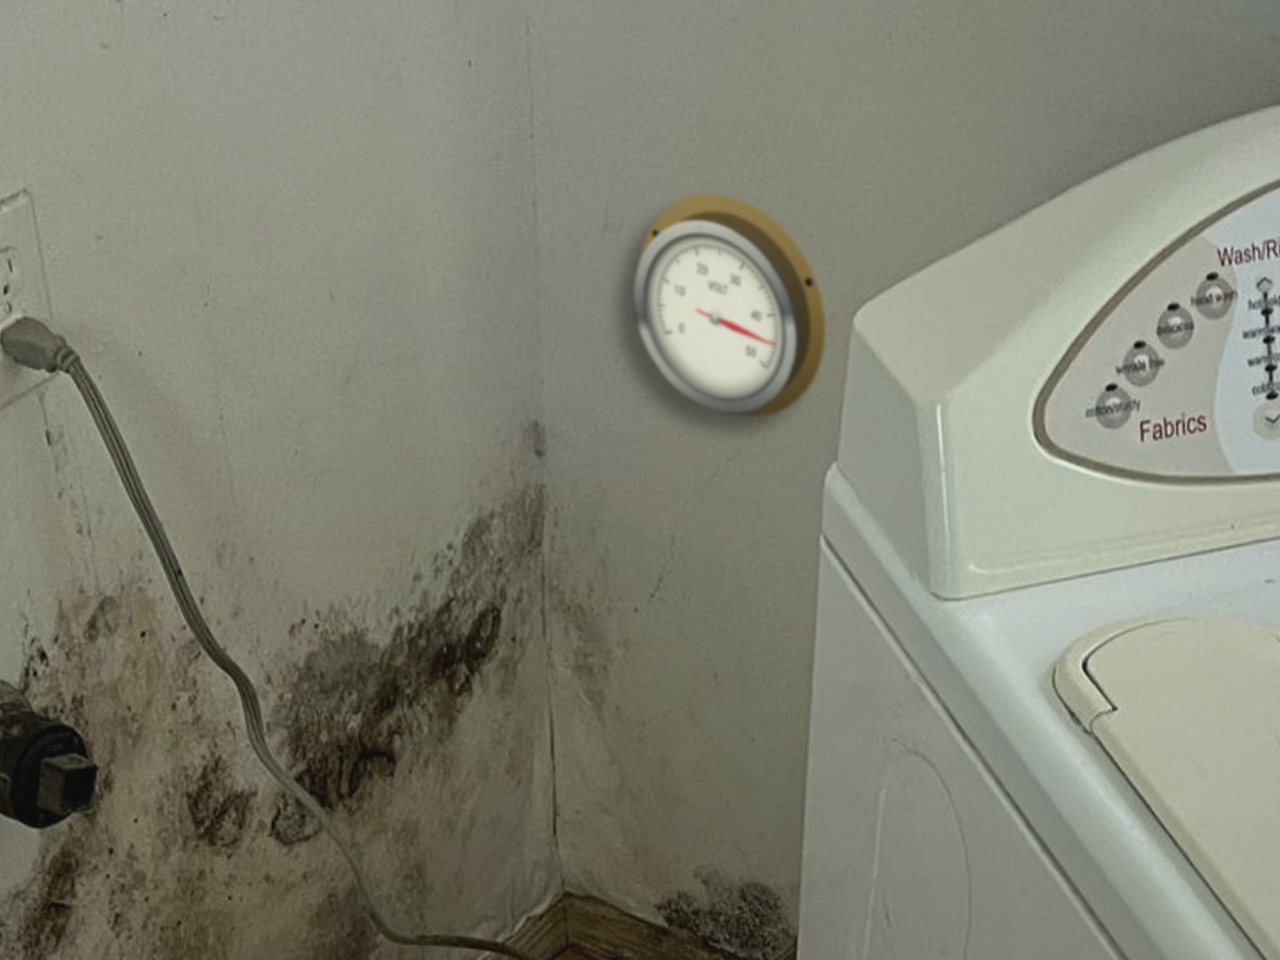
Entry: 45 V
